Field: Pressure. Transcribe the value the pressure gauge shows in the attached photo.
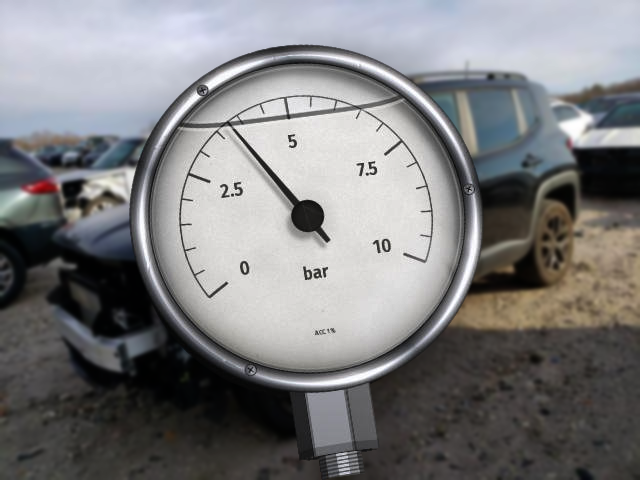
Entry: 3.75 bar
